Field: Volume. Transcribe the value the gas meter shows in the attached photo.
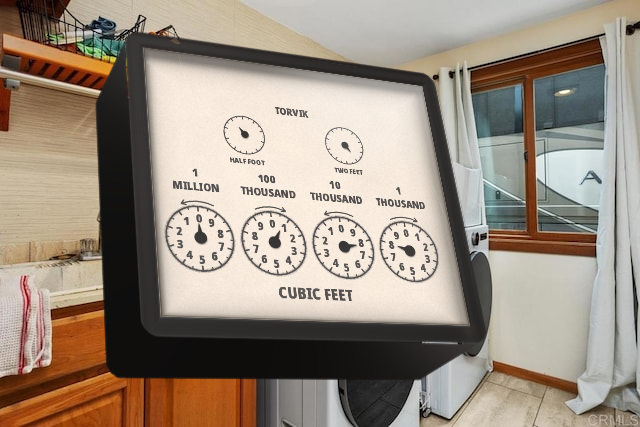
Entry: 7800 ft³
